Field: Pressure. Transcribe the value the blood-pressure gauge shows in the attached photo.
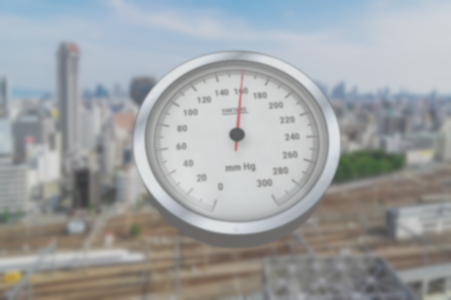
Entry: 160 mmHg
